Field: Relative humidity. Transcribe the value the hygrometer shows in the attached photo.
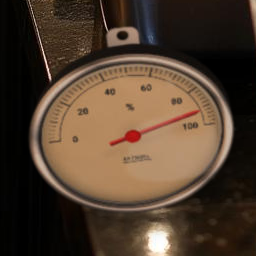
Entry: 90 %
